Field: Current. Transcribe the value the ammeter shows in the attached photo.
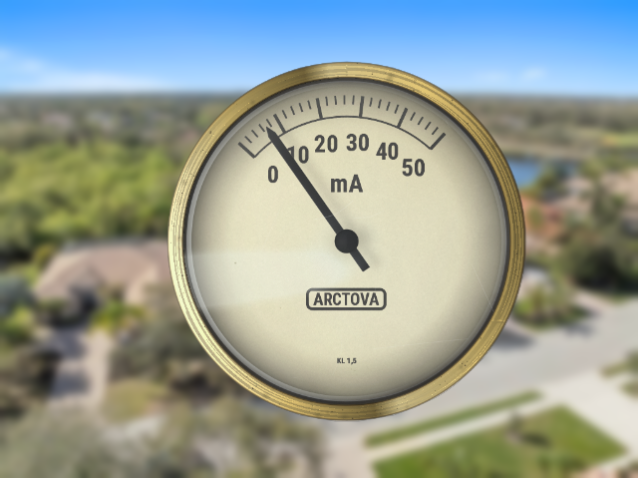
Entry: 7 mA
